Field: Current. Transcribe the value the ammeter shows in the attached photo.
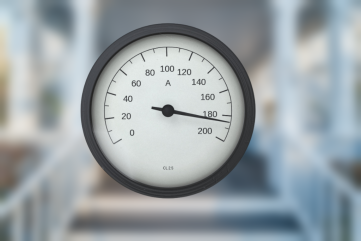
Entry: 185 A
